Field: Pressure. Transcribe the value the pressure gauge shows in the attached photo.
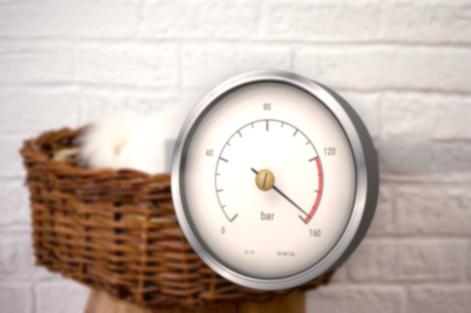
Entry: 155 bar
